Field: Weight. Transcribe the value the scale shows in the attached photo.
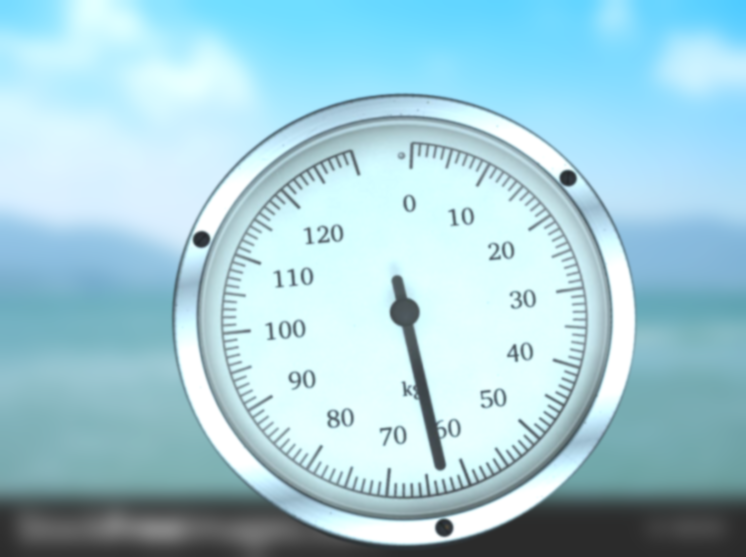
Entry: 63 kg
